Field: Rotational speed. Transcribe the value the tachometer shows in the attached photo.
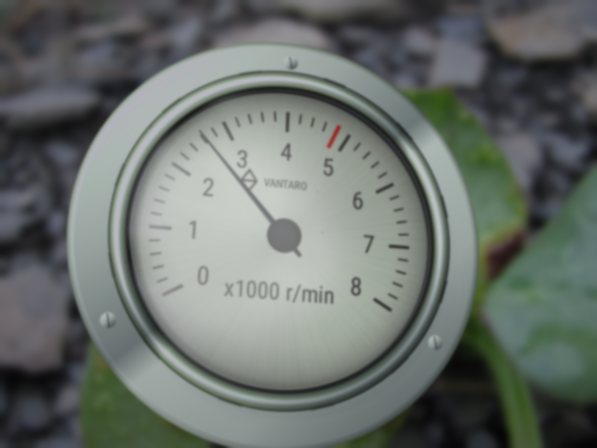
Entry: 2600 rpm
